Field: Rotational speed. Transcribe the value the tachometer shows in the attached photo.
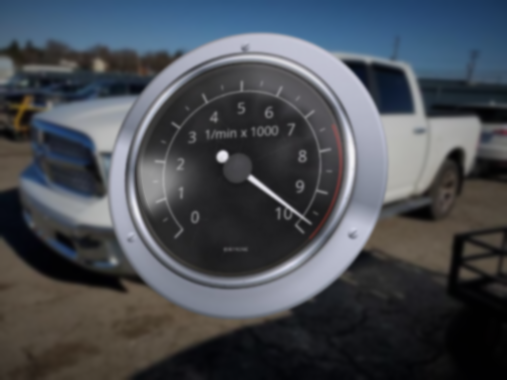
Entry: 9750 rpm
